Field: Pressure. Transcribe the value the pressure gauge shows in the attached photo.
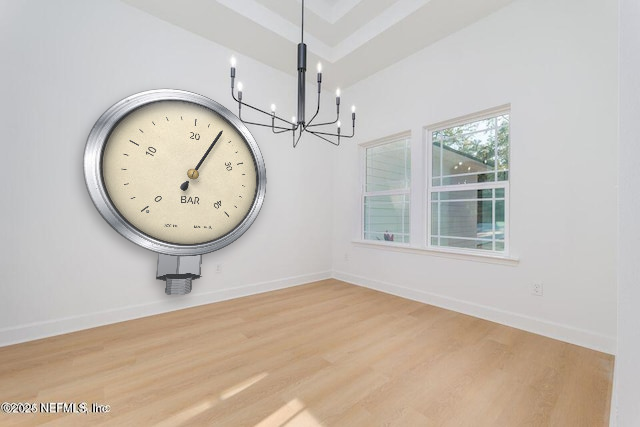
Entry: 24 bar
